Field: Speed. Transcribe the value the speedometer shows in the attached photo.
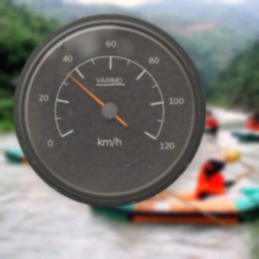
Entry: 35 km/h
